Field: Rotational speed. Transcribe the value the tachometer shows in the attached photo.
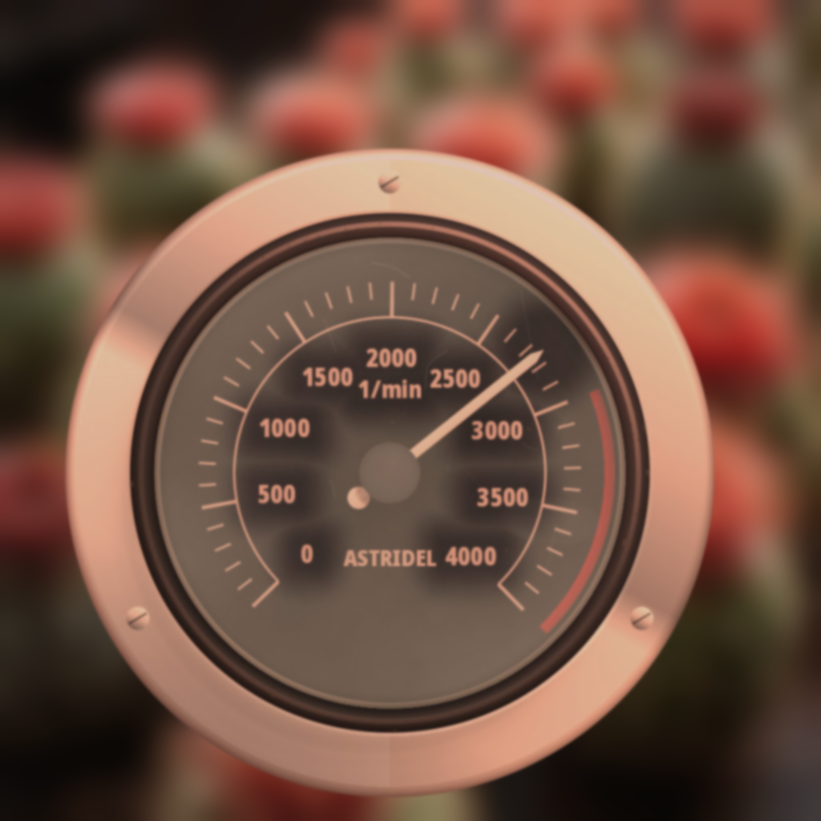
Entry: 2750 rpm
